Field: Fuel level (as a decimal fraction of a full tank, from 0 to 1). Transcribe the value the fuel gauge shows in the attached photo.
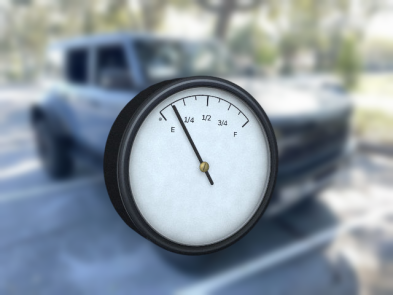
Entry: 0.125
